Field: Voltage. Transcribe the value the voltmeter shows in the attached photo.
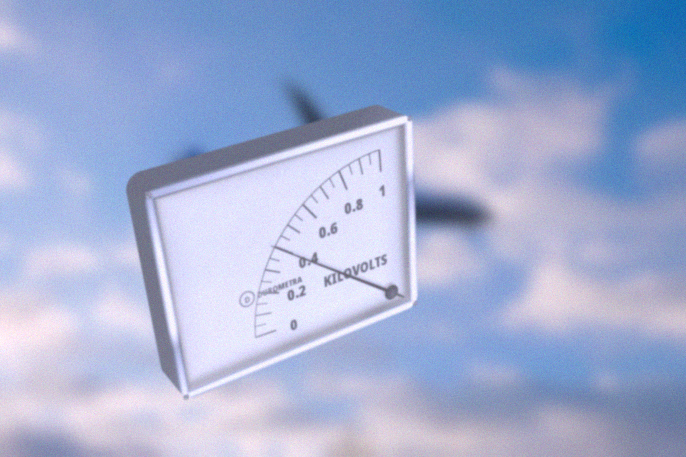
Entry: 0.4 kV
